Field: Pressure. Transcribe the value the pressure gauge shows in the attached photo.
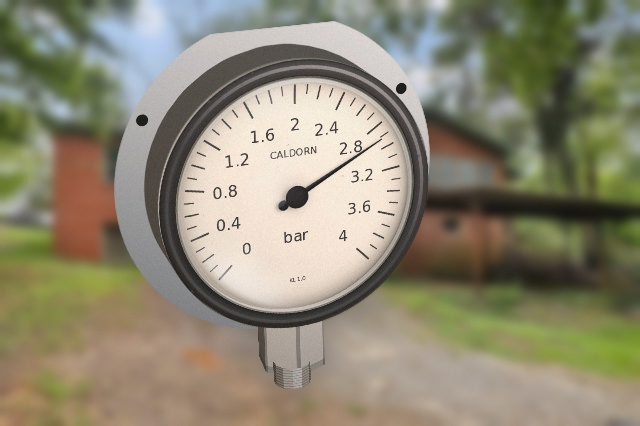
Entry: 2.9 bar
